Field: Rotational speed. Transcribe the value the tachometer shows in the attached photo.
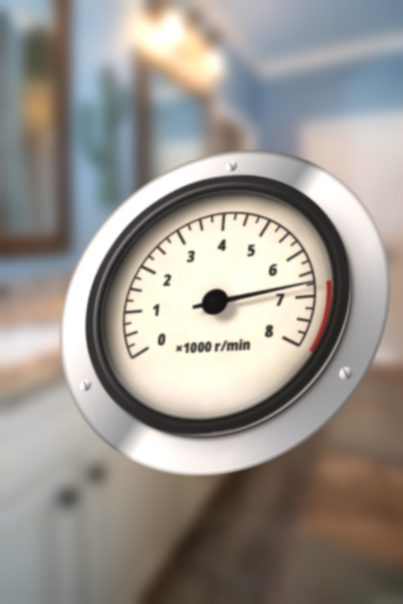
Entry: 6750 rpm
